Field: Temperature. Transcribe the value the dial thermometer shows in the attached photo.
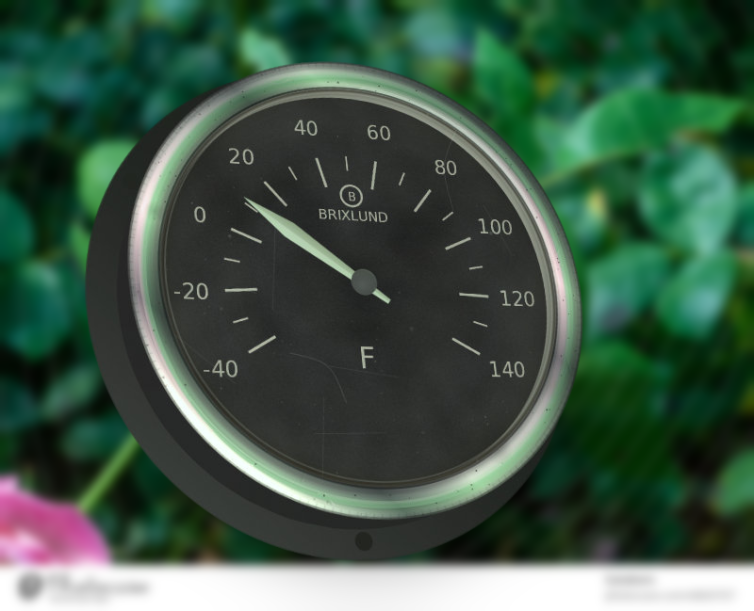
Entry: 10 °F
